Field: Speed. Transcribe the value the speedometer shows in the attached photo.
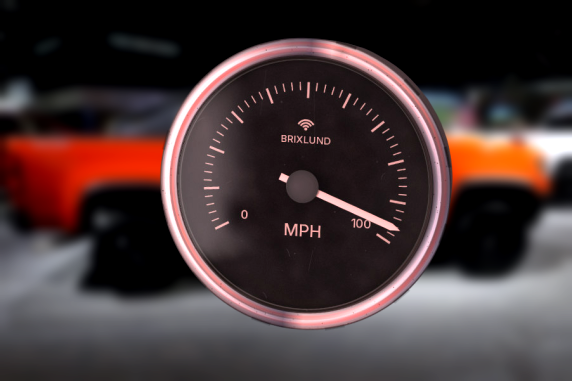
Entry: 96 mph
